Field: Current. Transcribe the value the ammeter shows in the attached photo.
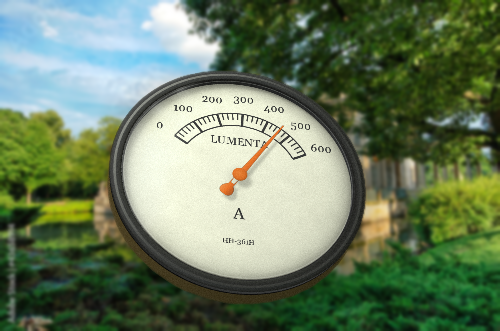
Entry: 460 A
